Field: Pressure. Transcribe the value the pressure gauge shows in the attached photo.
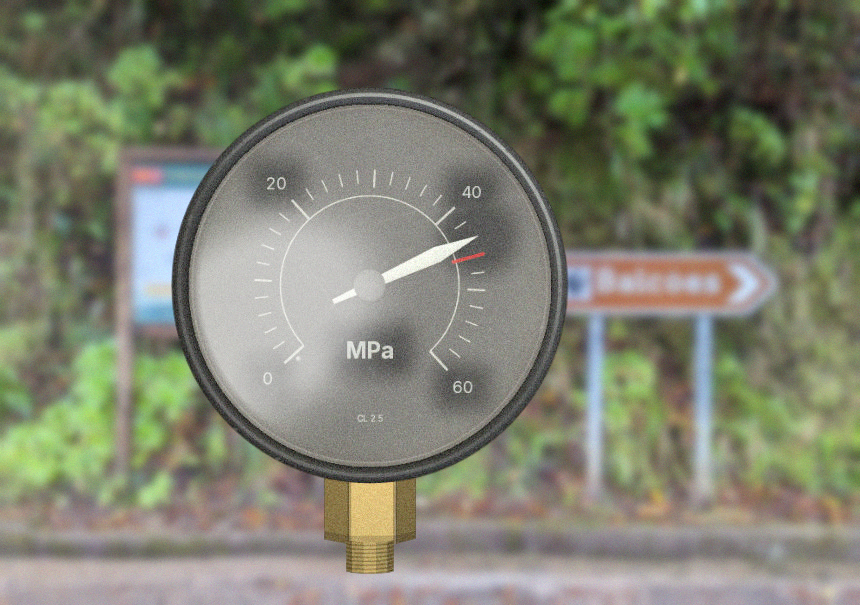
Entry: 44 MPa
